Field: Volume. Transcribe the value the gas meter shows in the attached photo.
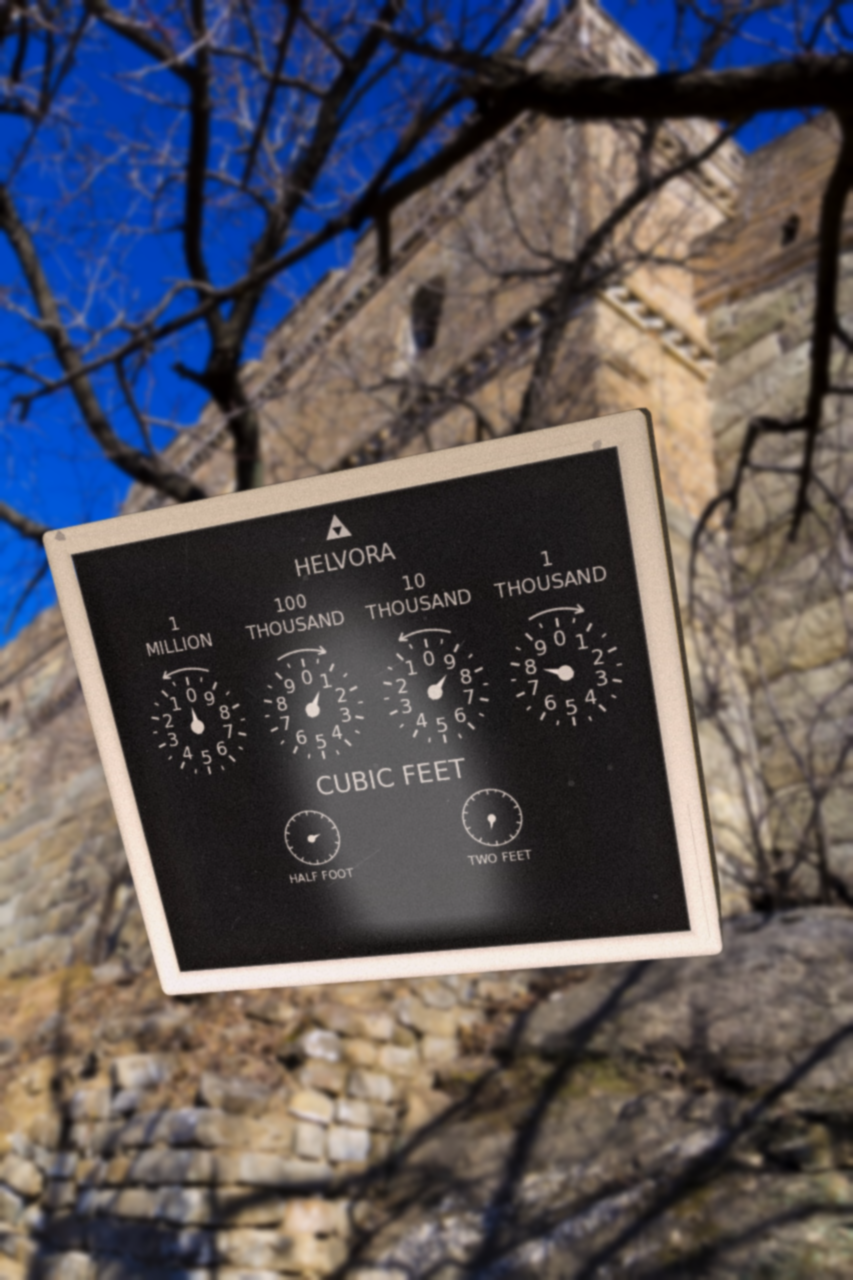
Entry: 8800 ft³
